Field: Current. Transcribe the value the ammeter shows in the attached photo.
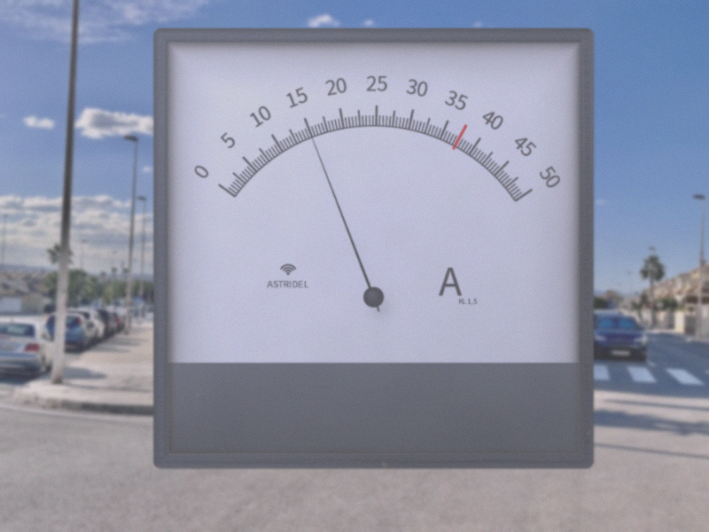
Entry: 15 A
